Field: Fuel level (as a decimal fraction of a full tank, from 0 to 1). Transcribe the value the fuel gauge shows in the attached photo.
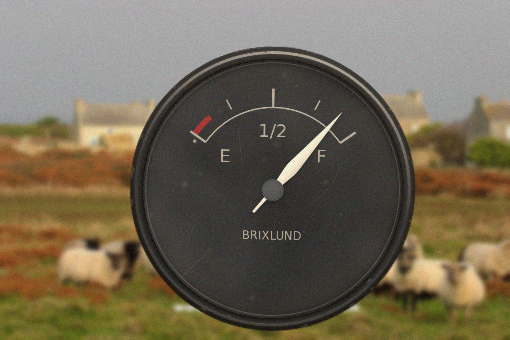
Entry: 0.875
